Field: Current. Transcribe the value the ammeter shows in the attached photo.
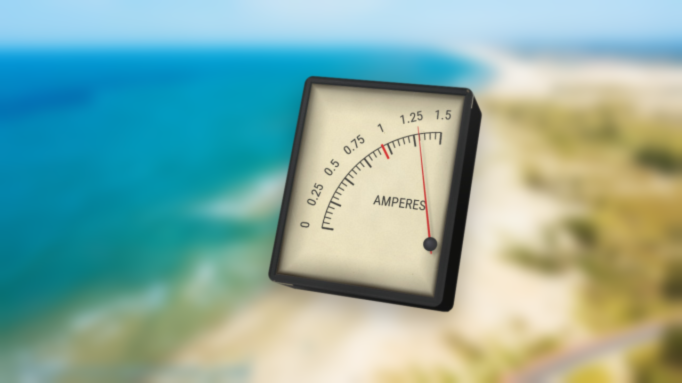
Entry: 1.3 A
